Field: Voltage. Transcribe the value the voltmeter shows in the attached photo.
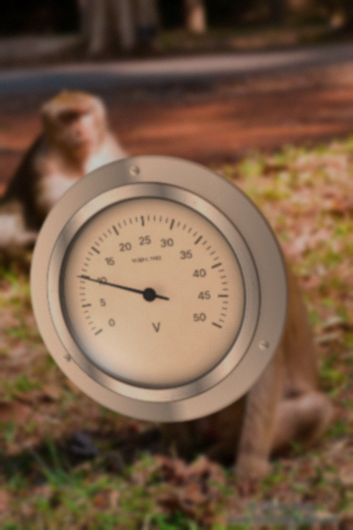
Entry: 10 V
